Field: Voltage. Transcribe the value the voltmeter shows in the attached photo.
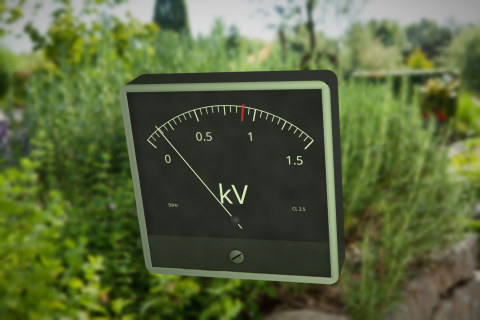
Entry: 0.15 kV
